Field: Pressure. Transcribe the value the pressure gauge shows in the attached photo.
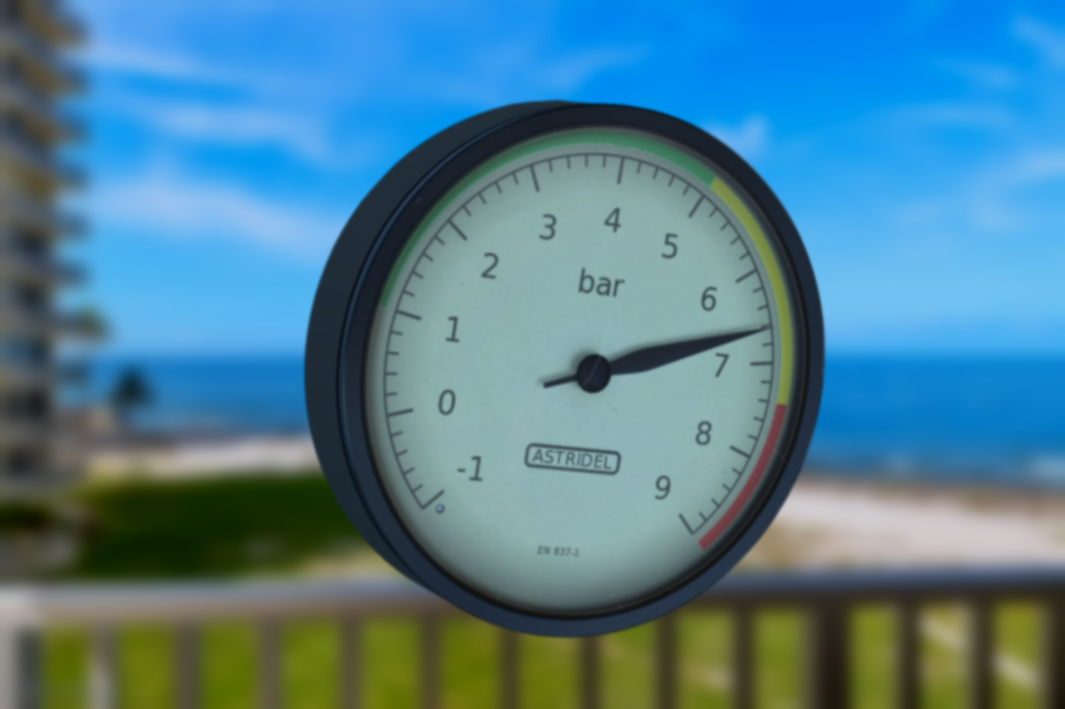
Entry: 6.6 bar
